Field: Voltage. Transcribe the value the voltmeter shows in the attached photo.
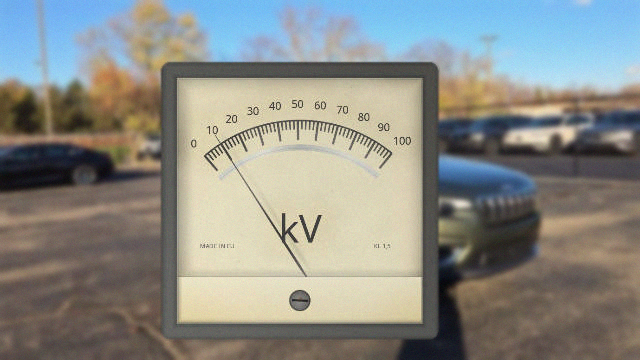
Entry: 10 kV
